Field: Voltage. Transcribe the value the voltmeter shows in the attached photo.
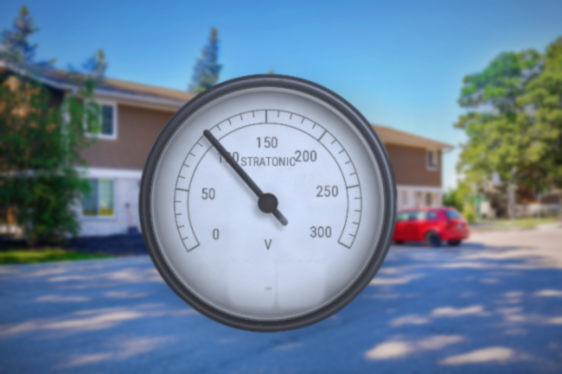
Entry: 100 V
